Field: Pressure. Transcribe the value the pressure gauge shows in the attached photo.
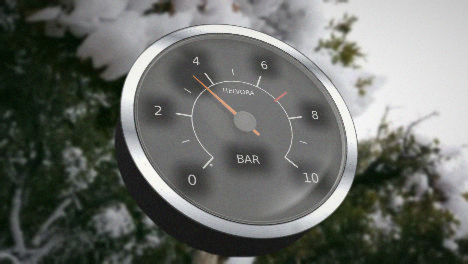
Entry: 3.5 bar
